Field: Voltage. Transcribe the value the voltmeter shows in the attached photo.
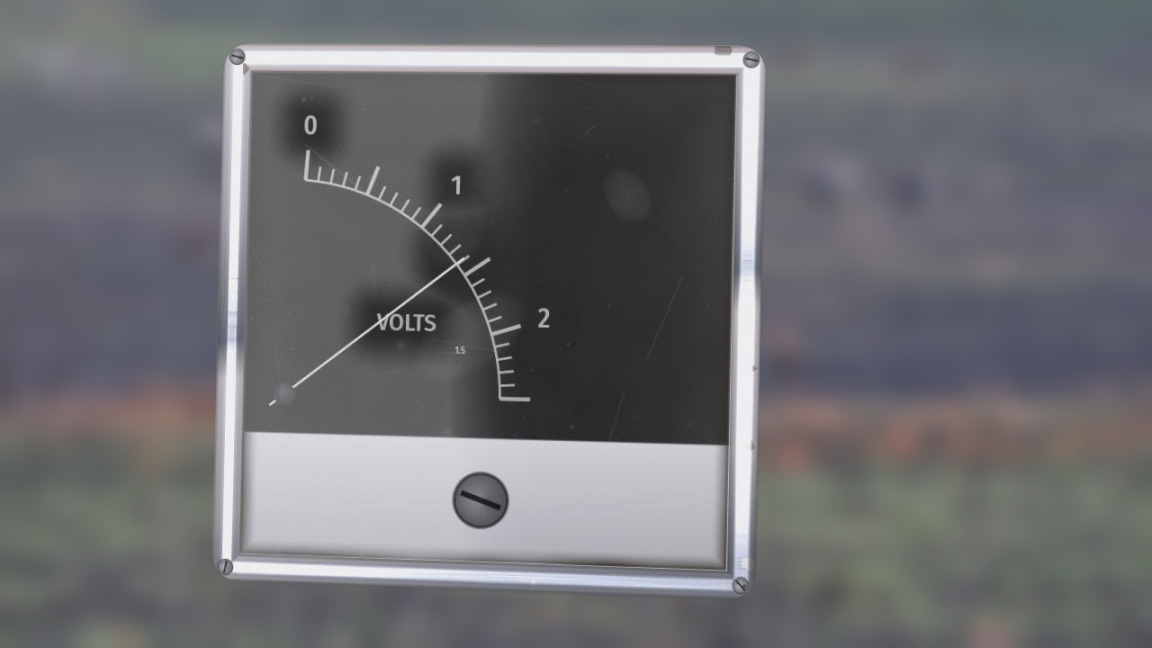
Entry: 1.4 V
